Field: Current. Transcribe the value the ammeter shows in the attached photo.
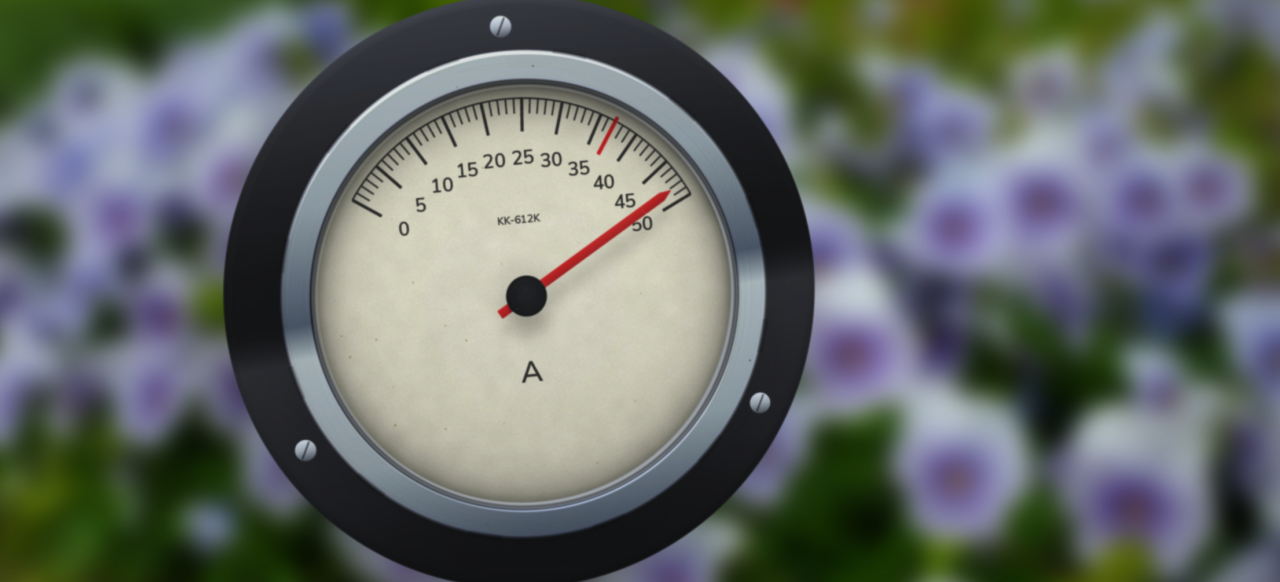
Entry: 48 A
